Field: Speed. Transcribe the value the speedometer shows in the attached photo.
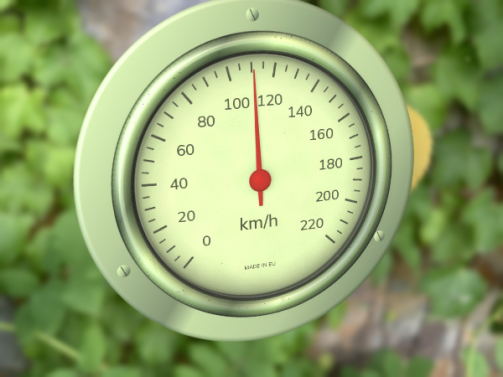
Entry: 110 km/h
